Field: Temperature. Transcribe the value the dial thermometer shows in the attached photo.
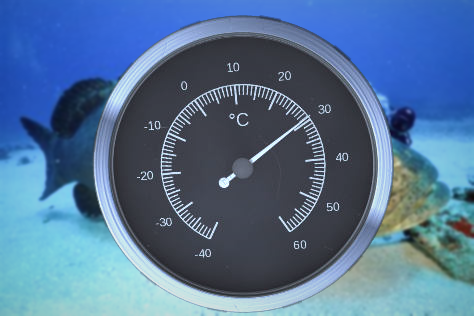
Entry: 29 °C
